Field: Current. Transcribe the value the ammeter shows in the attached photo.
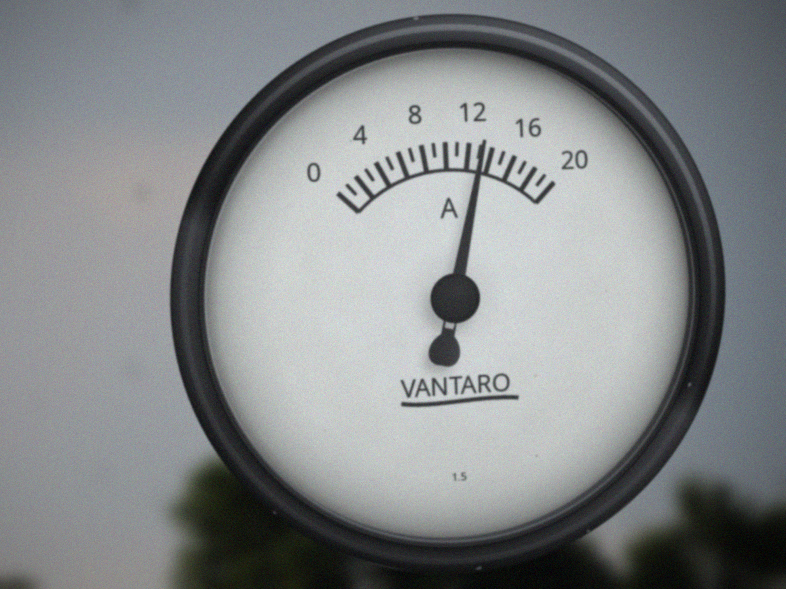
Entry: 13 A
